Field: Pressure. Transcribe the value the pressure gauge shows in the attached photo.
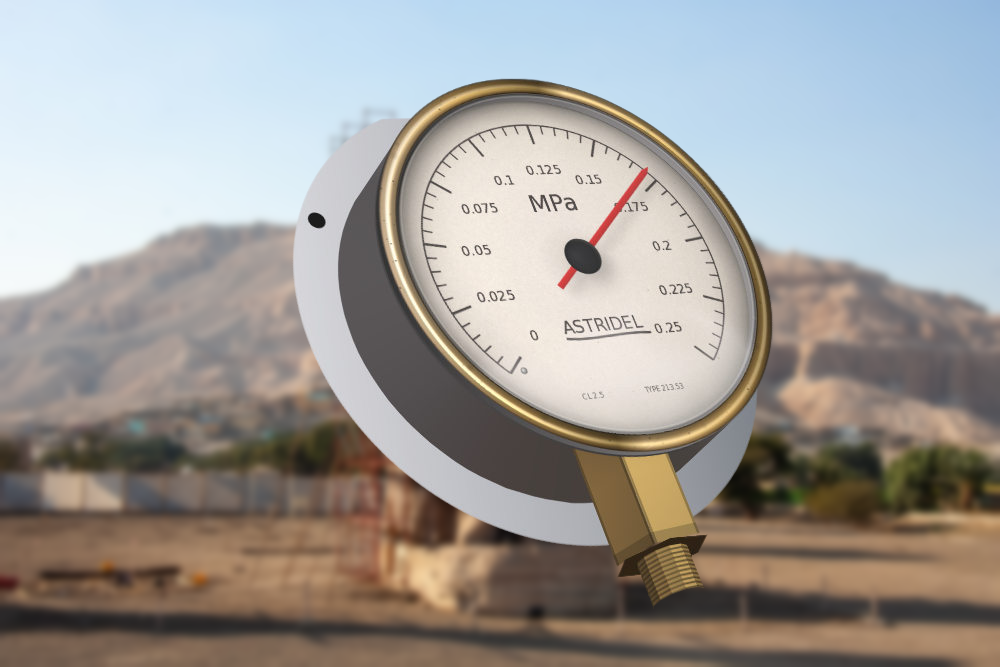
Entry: 0.17 MPa
